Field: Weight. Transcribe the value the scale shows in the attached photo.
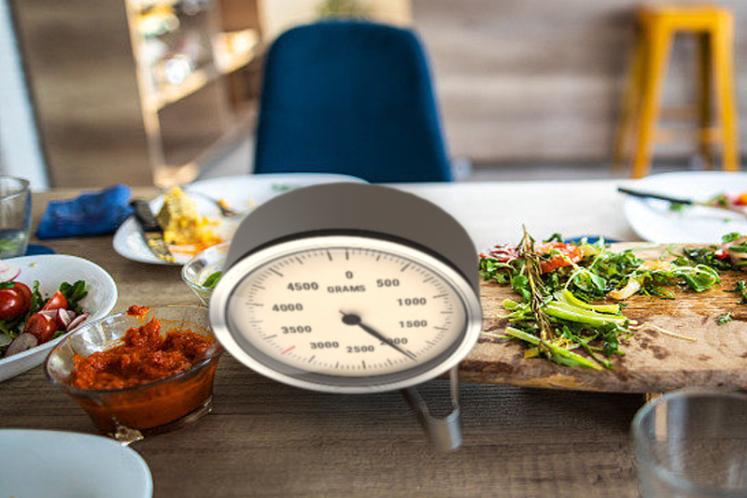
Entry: 2000 g
